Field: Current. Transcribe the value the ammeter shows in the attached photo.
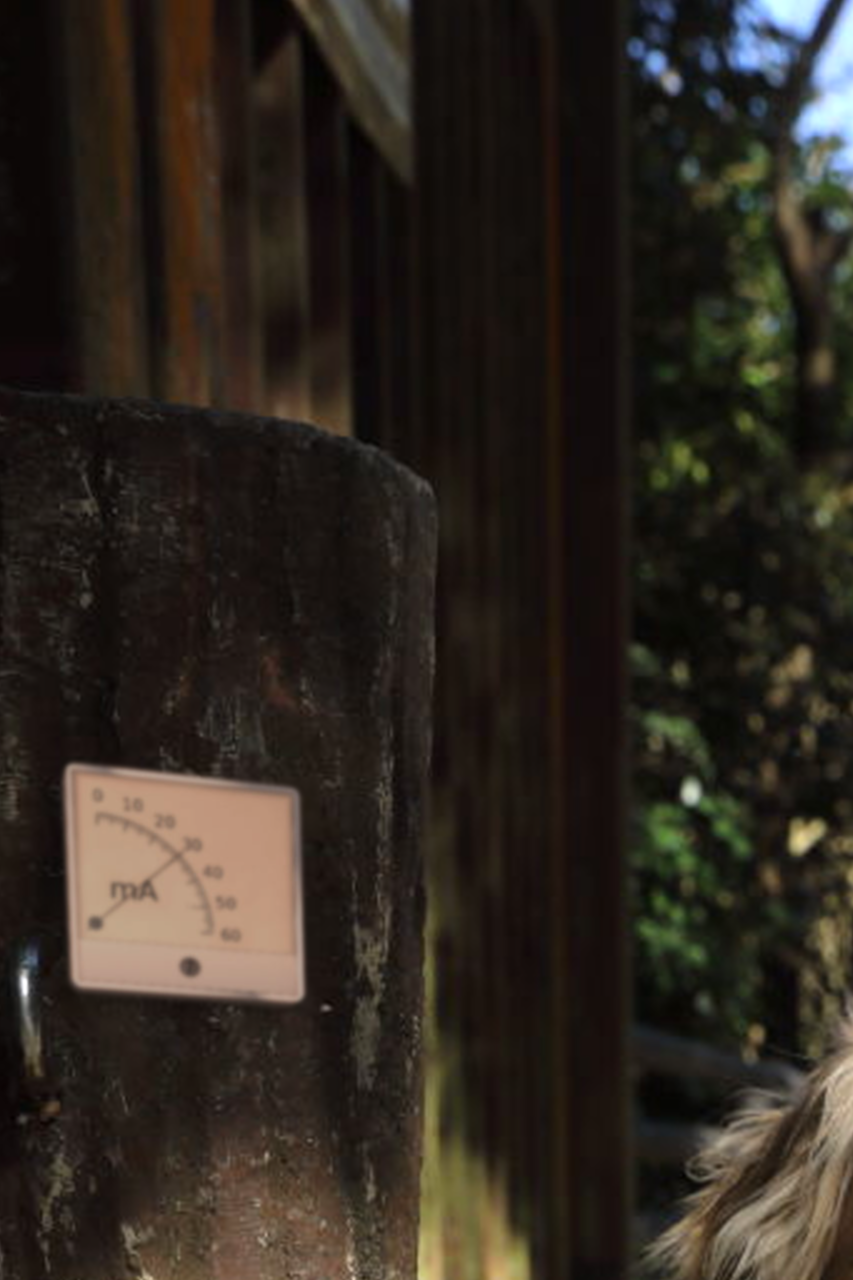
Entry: 30 mA
